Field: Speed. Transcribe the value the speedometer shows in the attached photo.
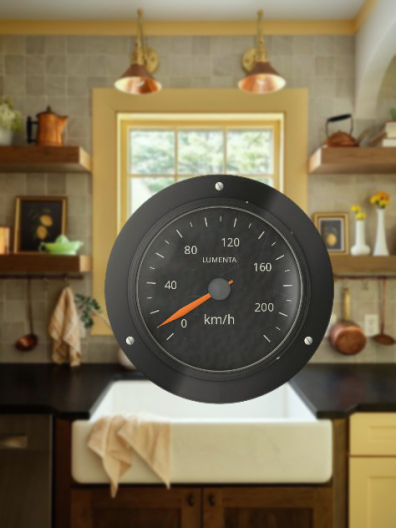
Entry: 10 km/h
